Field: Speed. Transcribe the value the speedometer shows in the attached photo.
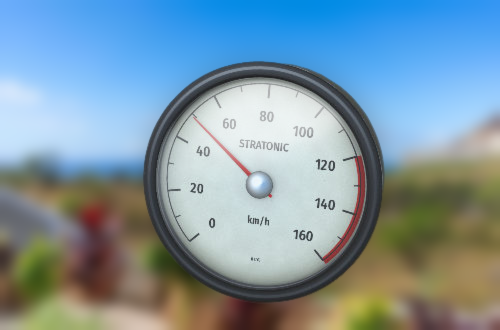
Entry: 50 km/h
